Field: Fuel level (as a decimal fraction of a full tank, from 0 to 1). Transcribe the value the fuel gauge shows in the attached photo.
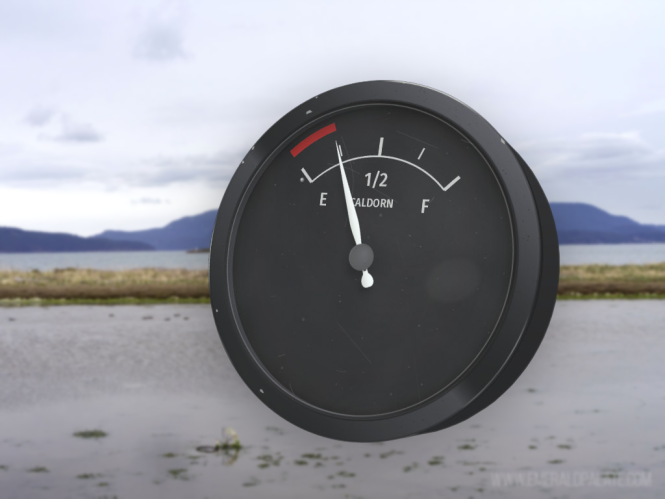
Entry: 0.25
